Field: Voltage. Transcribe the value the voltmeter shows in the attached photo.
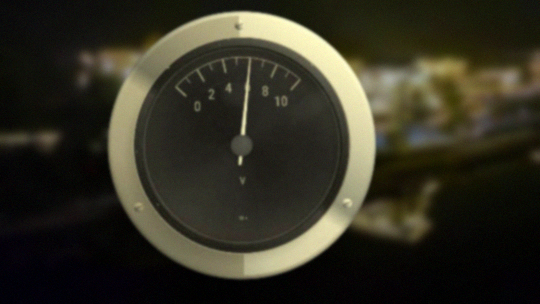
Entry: 6 V
